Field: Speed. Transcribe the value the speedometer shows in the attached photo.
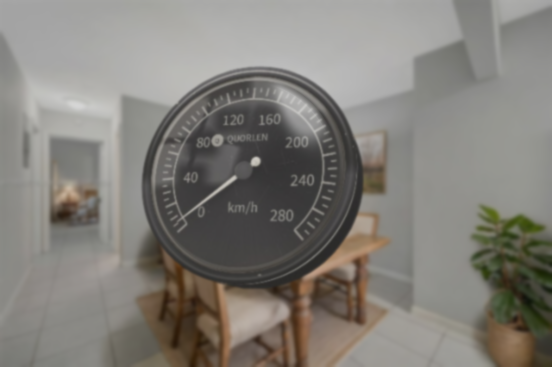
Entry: 5 km/h
